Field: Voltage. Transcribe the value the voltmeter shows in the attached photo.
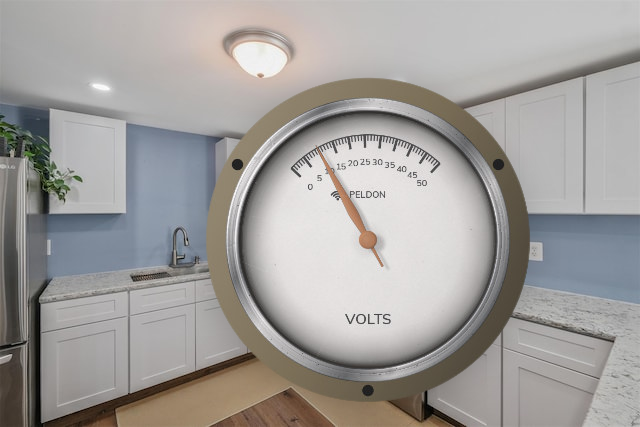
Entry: 10 V
